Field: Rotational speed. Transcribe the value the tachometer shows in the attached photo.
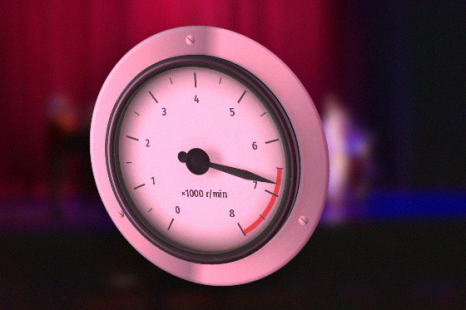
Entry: 6750 rpm
